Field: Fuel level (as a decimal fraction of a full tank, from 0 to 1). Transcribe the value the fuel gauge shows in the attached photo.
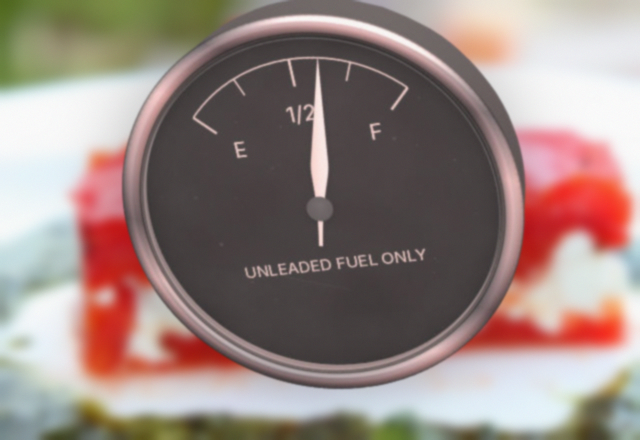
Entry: 0.625
